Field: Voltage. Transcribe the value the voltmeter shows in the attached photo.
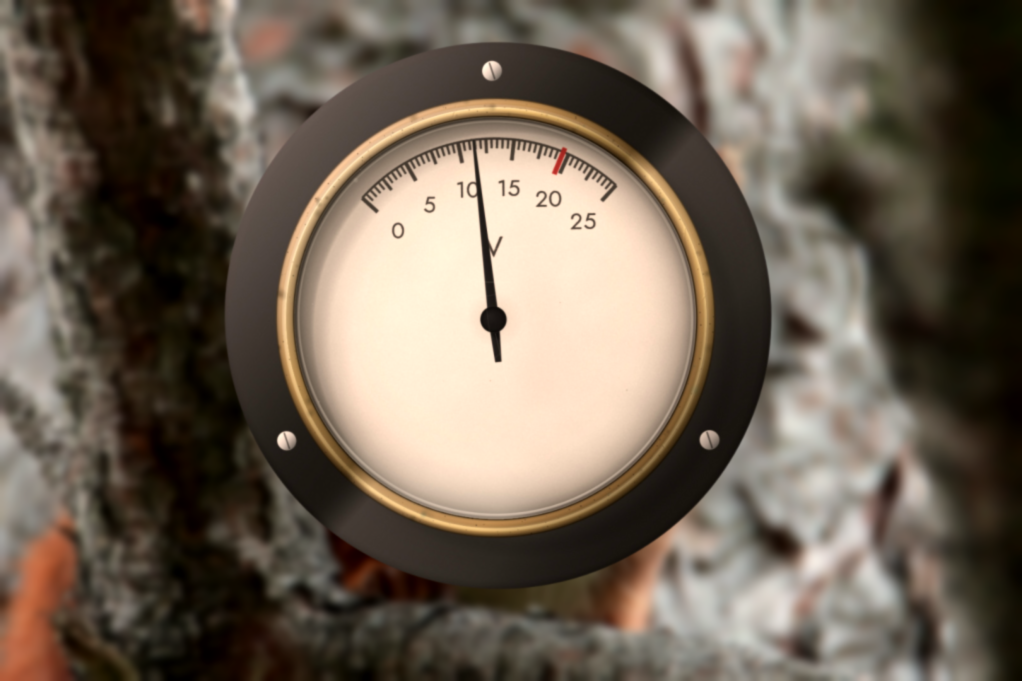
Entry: 11.5 V
